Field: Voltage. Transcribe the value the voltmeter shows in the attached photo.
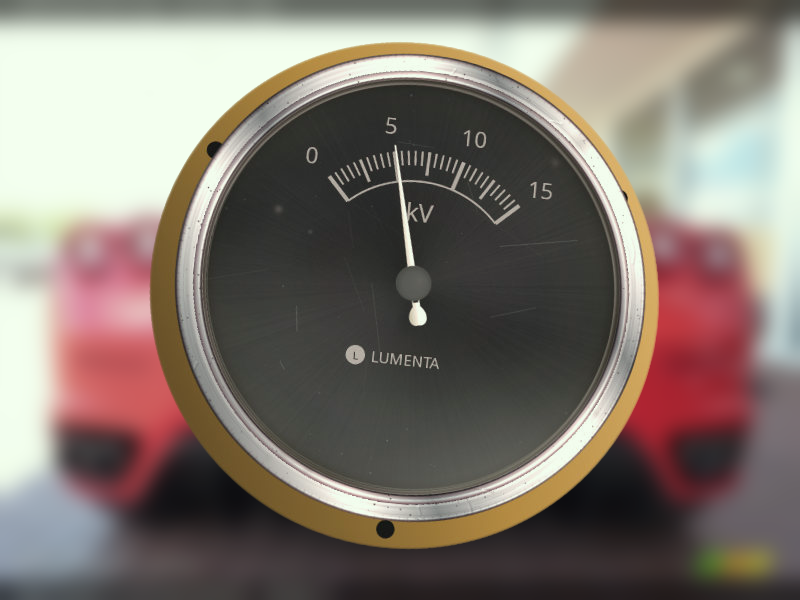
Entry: 5 kV
